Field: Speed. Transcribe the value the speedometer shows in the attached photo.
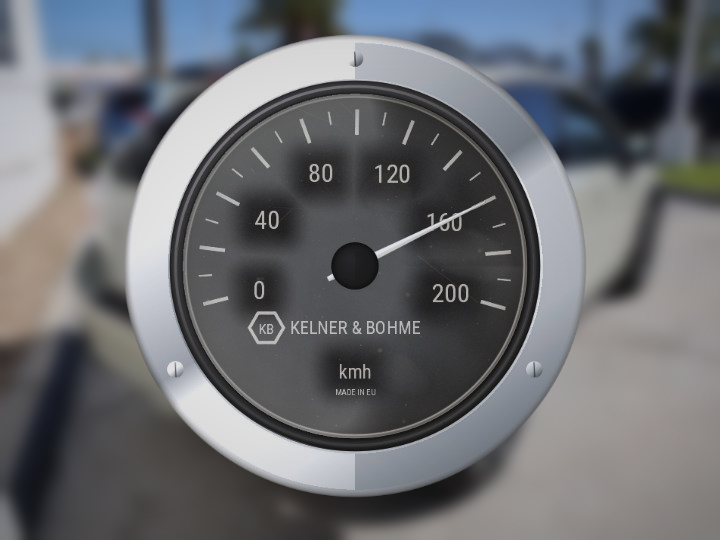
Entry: 160 km/h
